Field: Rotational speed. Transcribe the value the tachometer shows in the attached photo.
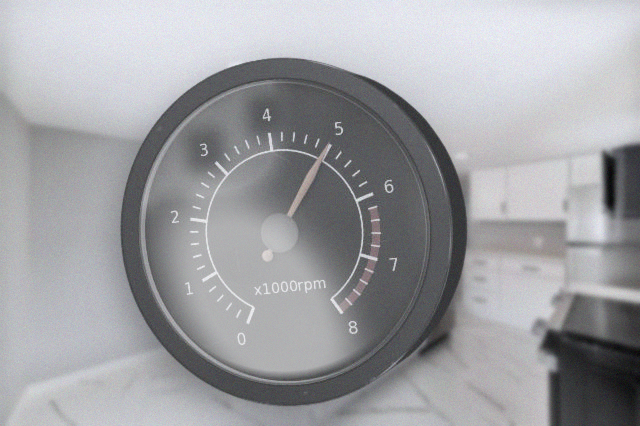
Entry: 5000 rpm
